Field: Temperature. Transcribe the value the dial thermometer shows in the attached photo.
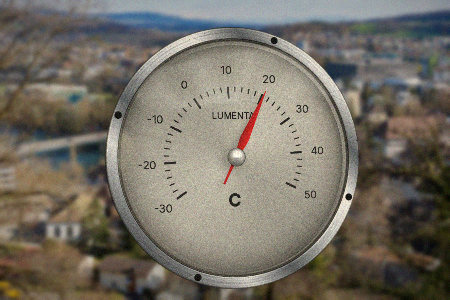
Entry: 20 °C
